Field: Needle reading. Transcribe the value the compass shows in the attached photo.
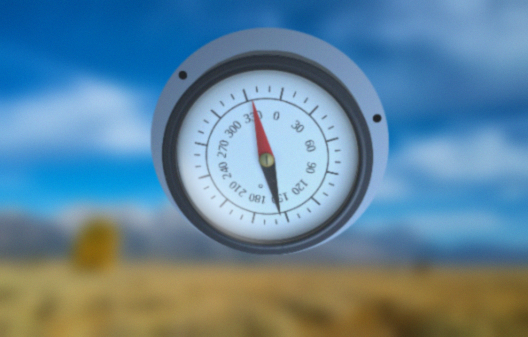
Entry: 335 °
